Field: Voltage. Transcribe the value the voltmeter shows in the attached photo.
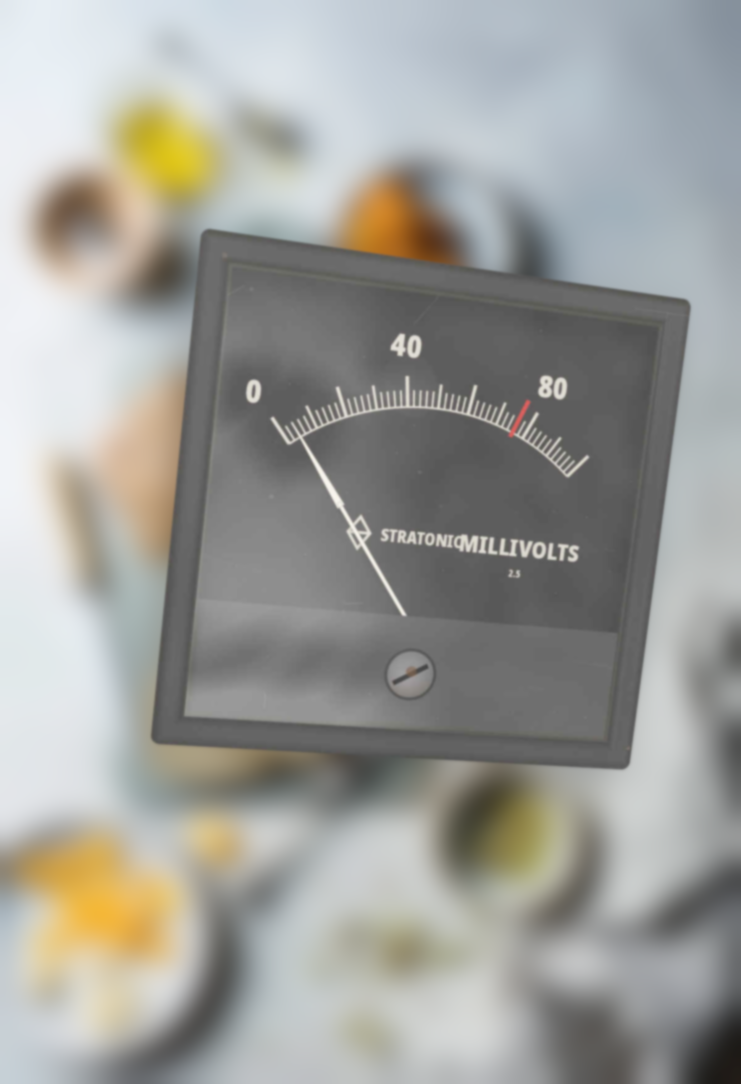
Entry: 4 mV
